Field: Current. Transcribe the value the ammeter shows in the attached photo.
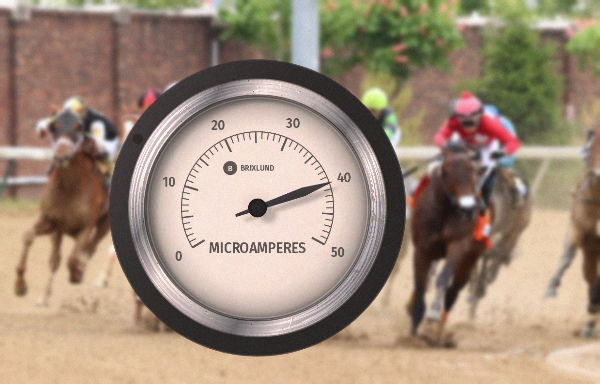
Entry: 40 µA
